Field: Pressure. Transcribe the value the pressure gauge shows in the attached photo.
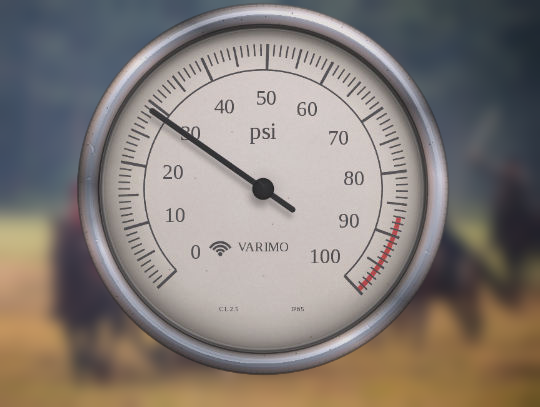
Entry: 29 psi
